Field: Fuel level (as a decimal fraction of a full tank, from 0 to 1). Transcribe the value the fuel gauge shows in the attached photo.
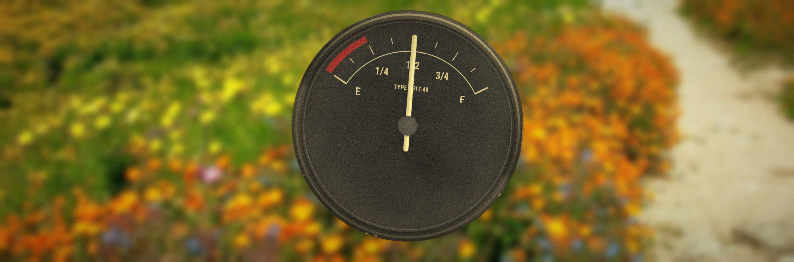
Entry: 0.5
